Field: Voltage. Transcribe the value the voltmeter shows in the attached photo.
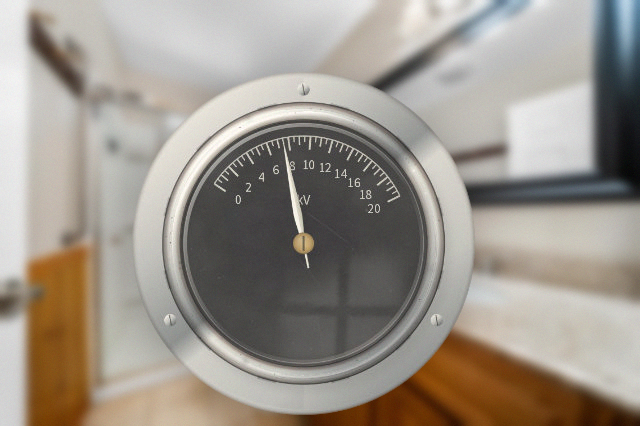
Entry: 7.5 kV
